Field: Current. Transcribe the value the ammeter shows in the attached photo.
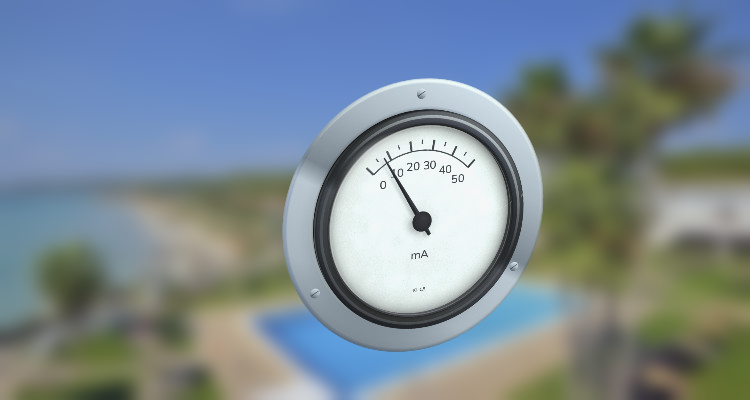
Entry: 7.5 mA
